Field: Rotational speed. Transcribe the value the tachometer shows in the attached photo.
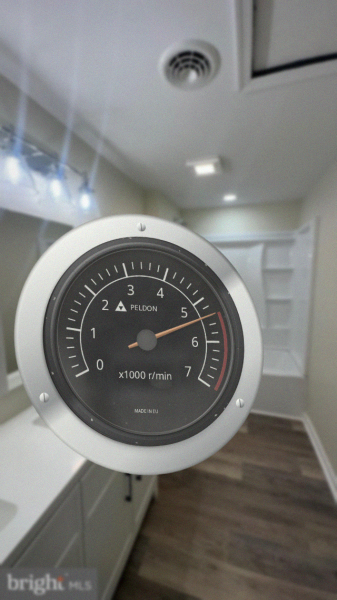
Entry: 5400 rpm
